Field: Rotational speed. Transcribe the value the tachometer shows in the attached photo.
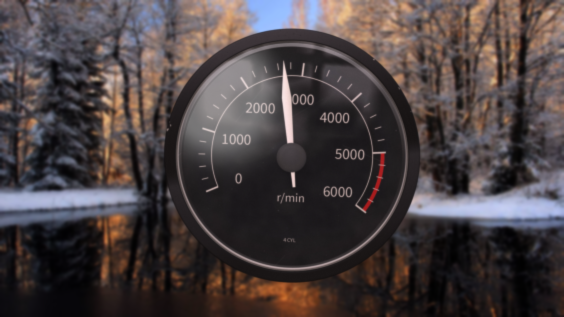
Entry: 2700 rpm
